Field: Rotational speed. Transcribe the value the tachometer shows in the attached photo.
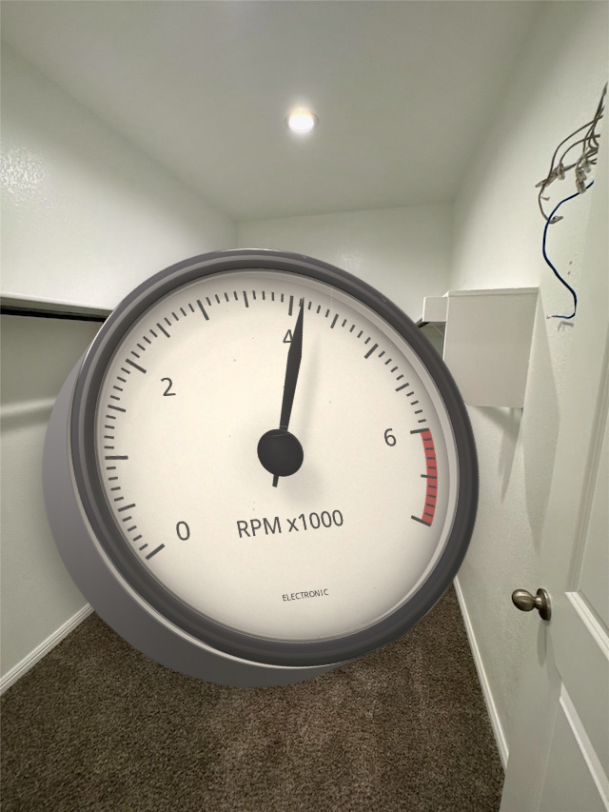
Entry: 4100 rpm
